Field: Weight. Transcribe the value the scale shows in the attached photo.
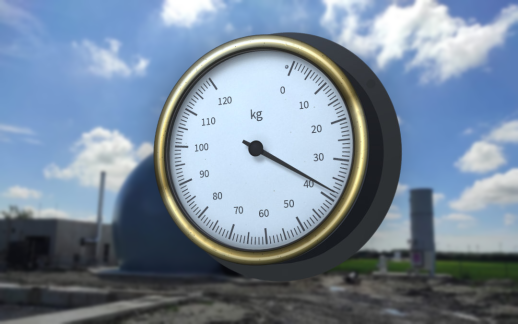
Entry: 38 kg
